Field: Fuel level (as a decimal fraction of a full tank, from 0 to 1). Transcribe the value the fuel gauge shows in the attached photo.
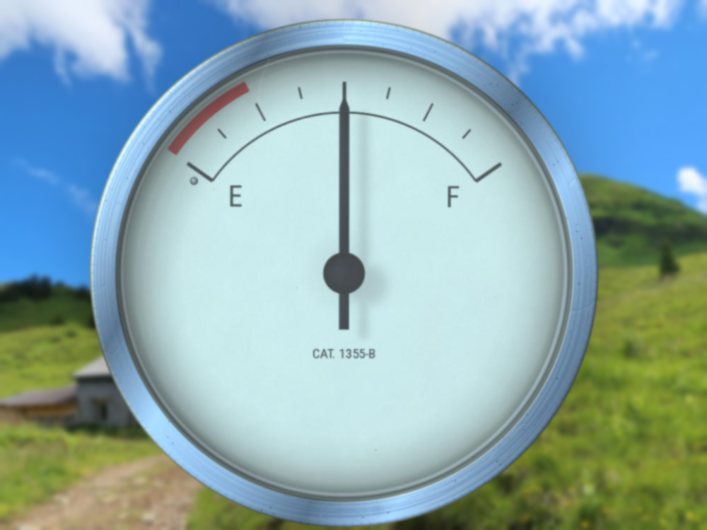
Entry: 0.5
